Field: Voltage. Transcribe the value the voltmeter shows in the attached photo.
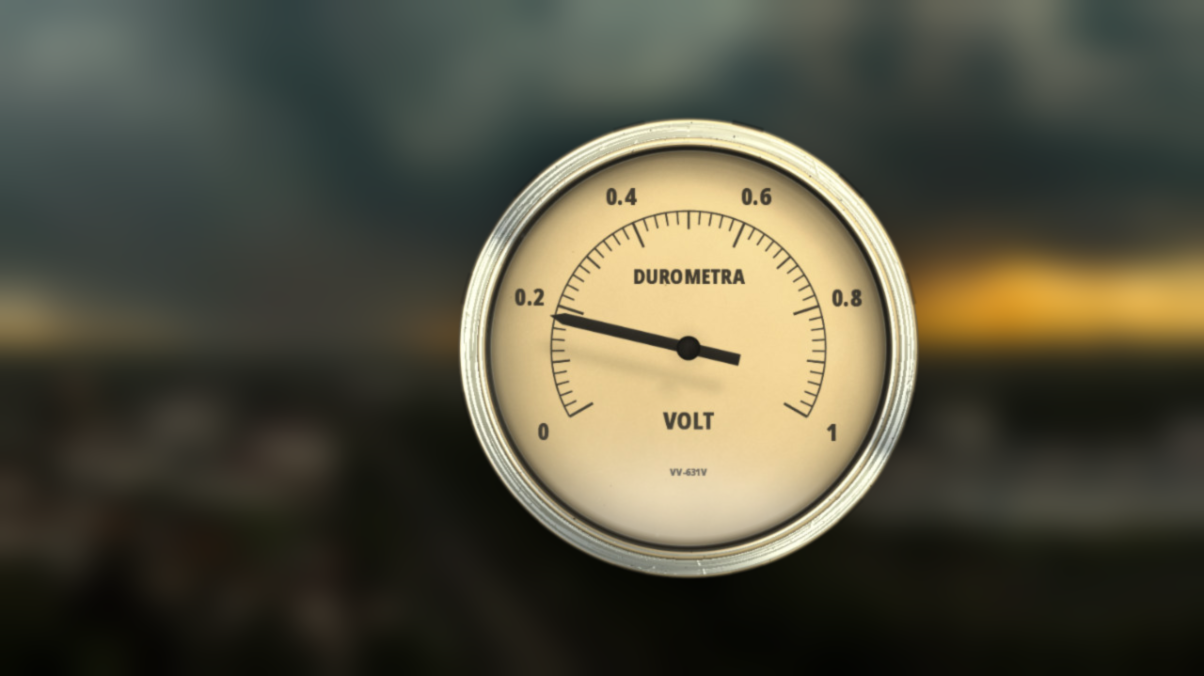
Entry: 0.18 V
